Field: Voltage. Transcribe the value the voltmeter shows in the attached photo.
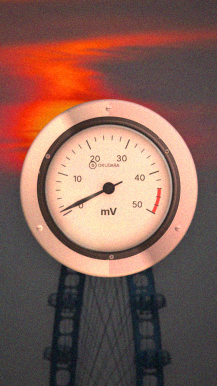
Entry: 1 mV
